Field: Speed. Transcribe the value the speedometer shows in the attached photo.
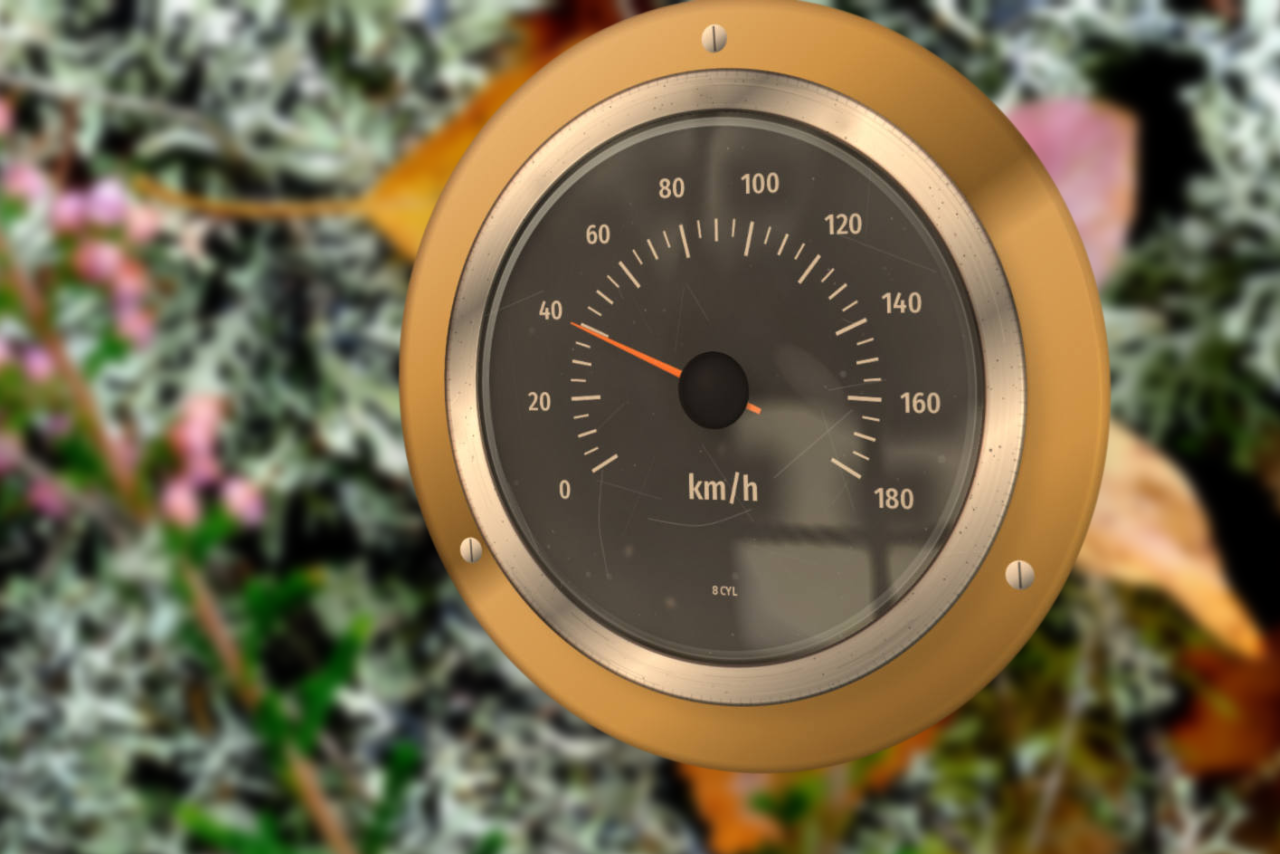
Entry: 40 km/h
